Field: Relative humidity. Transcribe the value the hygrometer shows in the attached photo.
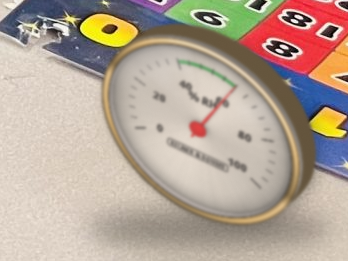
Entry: 60 %
